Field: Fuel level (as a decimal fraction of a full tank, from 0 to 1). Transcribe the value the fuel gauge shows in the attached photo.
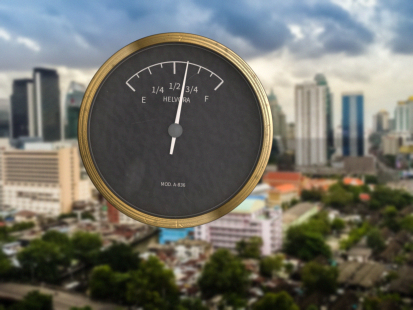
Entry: 0.625
